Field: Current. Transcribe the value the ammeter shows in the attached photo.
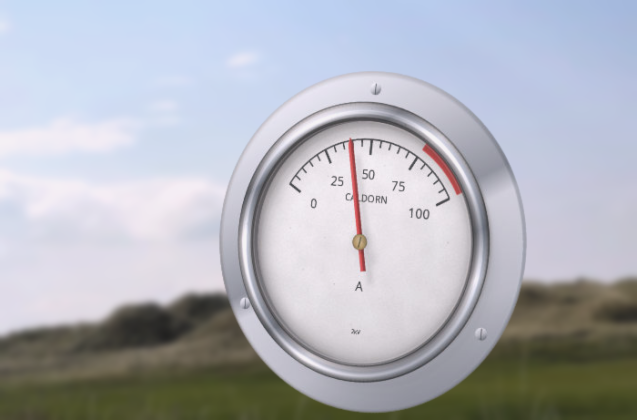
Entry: 40 A
